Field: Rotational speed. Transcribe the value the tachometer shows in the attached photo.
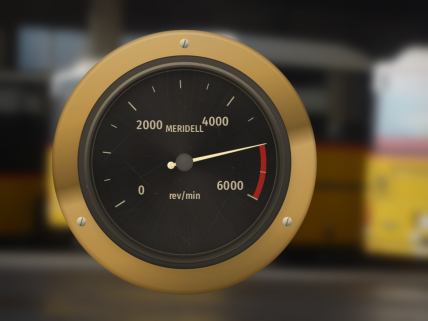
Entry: 5000 rpm
